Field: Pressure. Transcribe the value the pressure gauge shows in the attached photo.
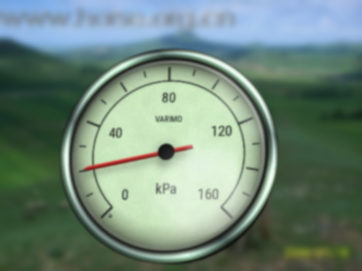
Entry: 20 kPa
